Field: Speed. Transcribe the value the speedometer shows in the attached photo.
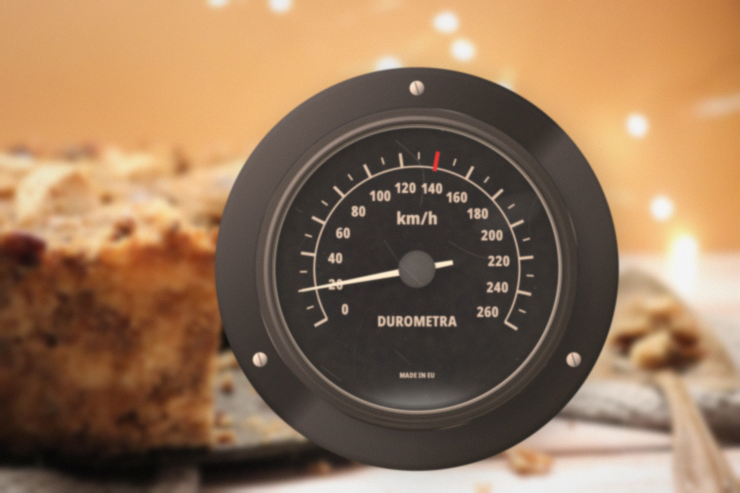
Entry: 20 km/h
